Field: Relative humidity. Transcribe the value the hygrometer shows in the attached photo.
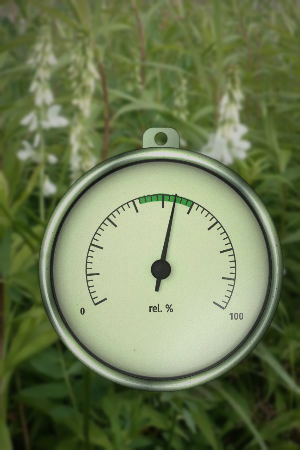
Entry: 54 %
